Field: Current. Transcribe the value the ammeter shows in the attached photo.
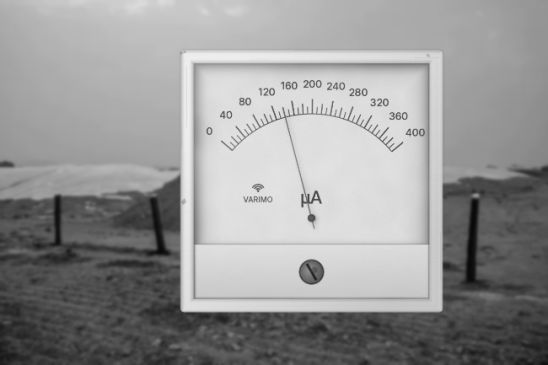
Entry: 140 µA
